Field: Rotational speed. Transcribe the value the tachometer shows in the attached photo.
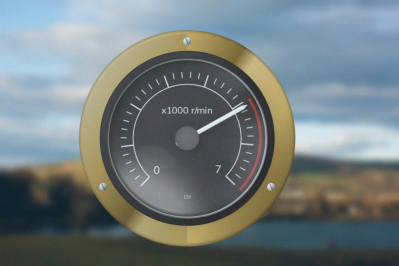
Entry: 5100 rpm
